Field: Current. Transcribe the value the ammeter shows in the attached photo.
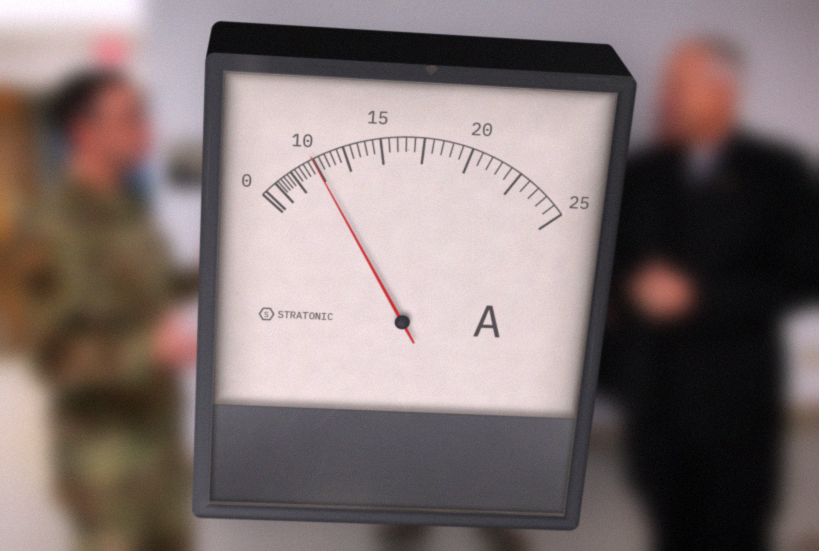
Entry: 10 A
